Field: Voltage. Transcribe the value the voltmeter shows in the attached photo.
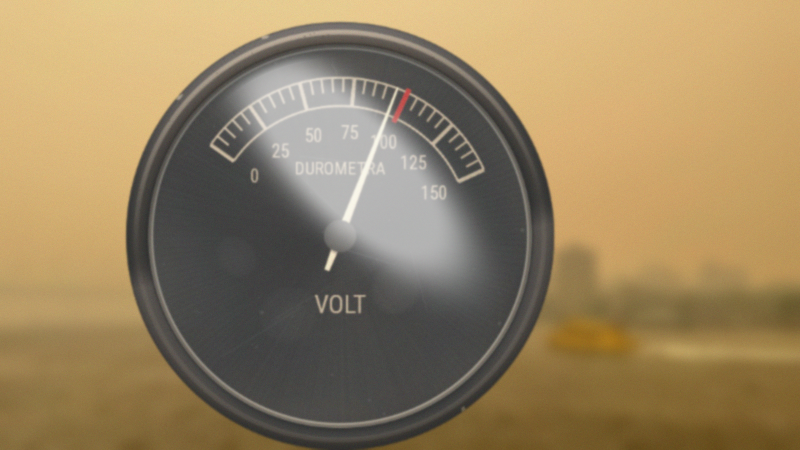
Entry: 95 V
